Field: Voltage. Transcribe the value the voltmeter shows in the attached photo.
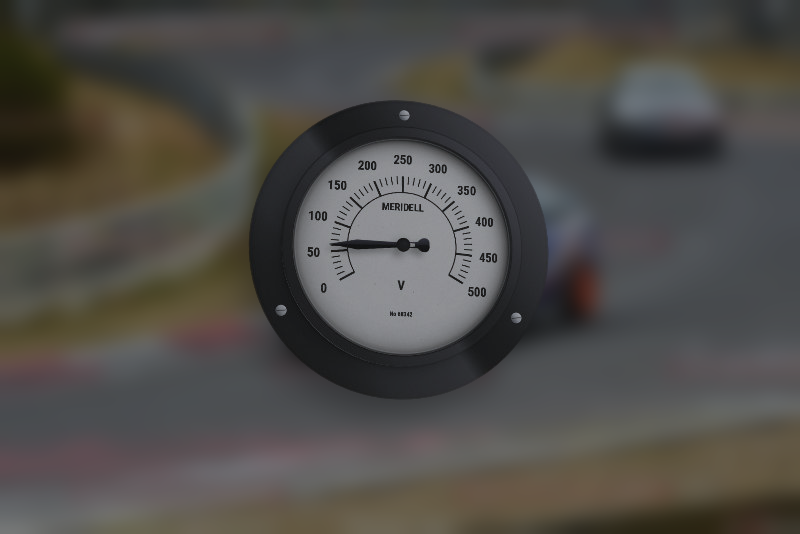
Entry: 60 V
